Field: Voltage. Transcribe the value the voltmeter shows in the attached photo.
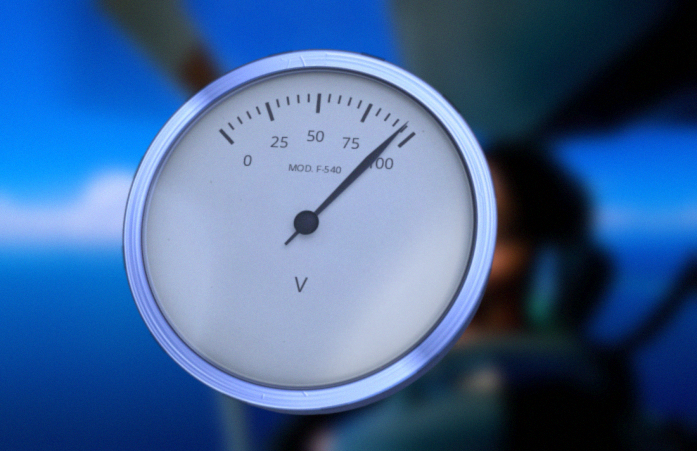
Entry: 95 V
